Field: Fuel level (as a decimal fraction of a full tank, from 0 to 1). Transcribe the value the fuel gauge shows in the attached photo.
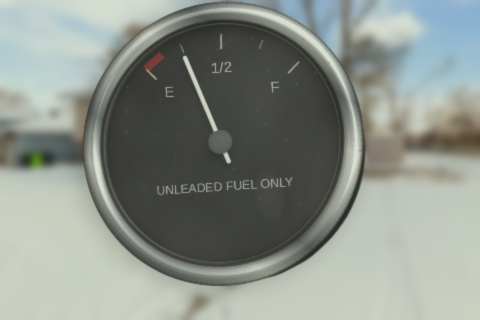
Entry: 0.25
